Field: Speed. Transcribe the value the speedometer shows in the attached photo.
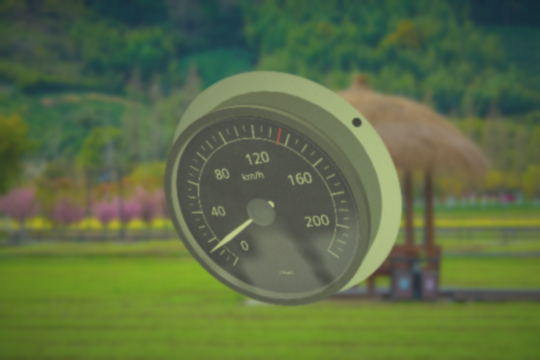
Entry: 15 km/h
